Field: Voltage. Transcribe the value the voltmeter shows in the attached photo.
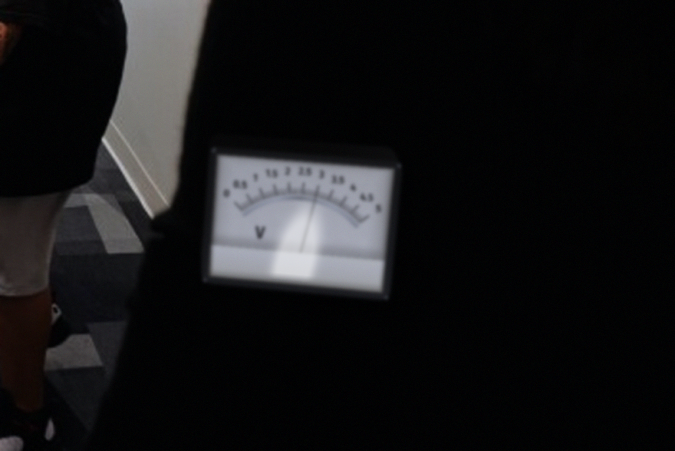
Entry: 3 V
